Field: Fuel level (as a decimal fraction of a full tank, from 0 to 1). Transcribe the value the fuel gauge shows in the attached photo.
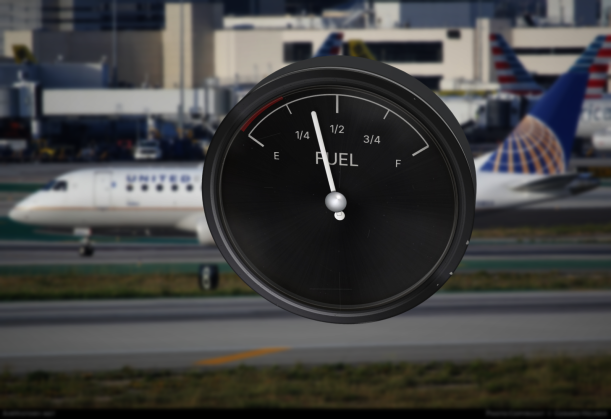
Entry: 0.375
